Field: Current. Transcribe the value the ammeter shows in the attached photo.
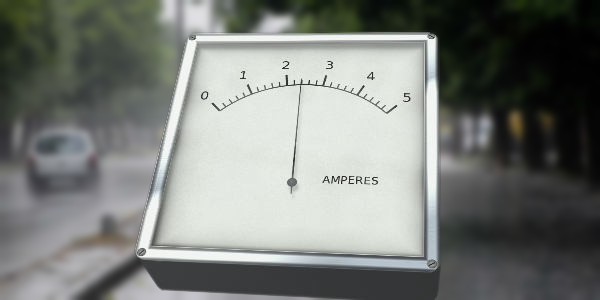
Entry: 2.4 A
